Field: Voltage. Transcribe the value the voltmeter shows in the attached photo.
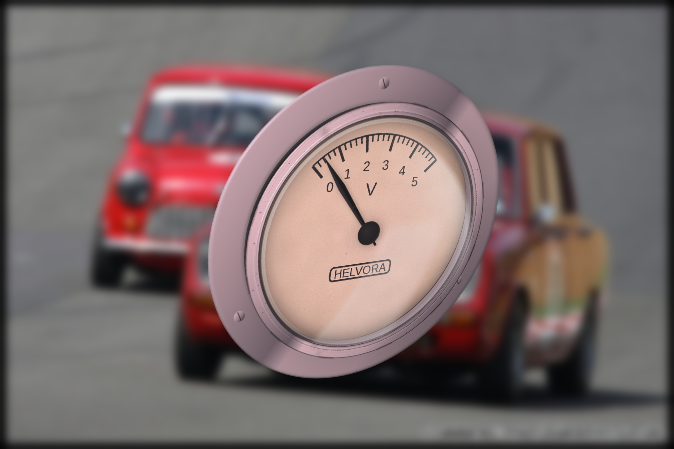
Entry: 0.4 V
